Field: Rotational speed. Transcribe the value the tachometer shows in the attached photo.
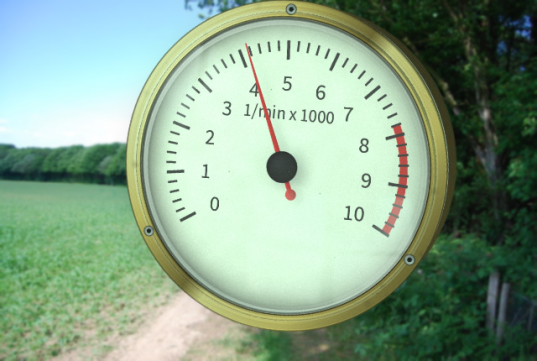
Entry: 4200 rpm
